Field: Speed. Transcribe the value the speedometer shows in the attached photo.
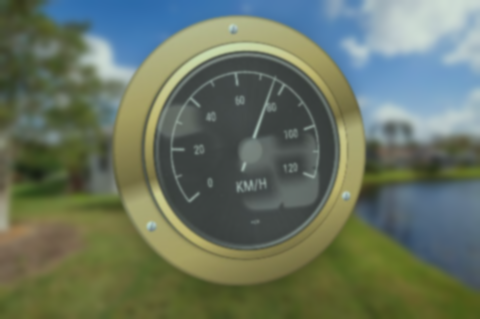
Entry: 75 km/h
